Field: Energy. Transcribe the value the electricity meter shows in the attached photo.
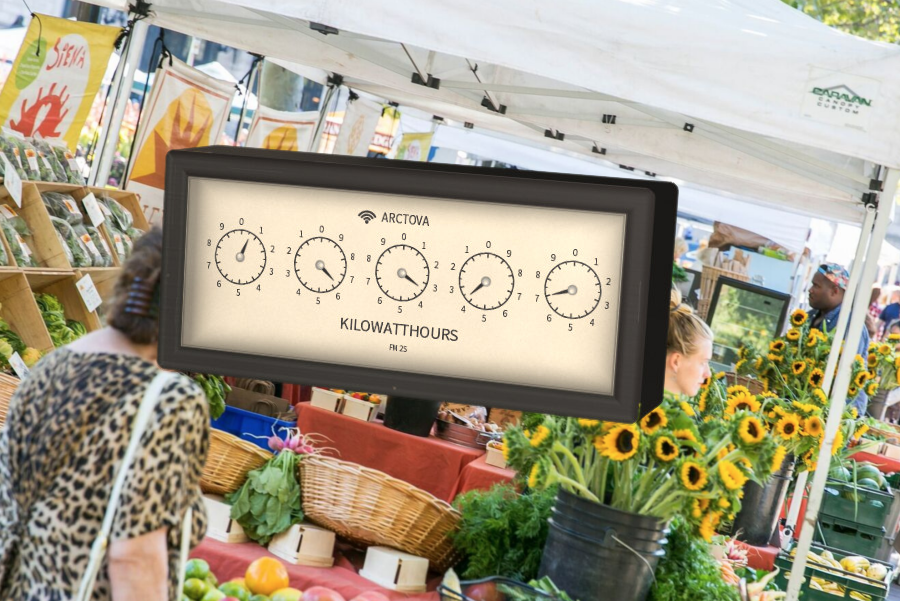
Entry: 6337 kWh
